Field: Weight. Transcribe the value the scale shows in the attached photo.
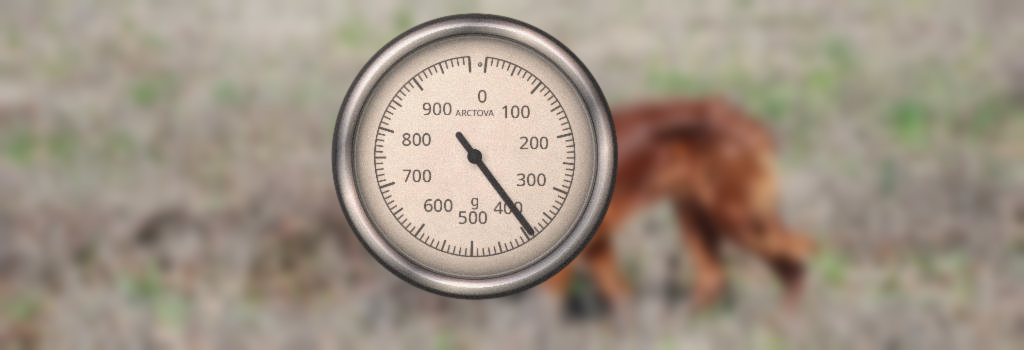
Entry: 390 g
